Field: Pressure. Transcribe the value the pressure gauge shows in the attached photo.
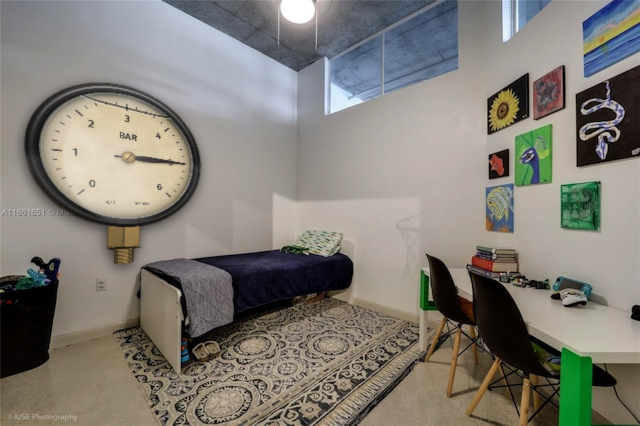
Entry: 5 bar
